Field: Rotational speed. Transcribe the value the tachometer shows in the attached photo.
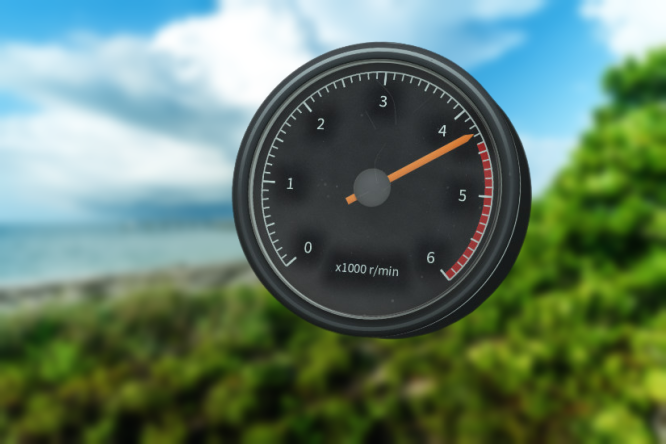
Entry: 4300 rpm
